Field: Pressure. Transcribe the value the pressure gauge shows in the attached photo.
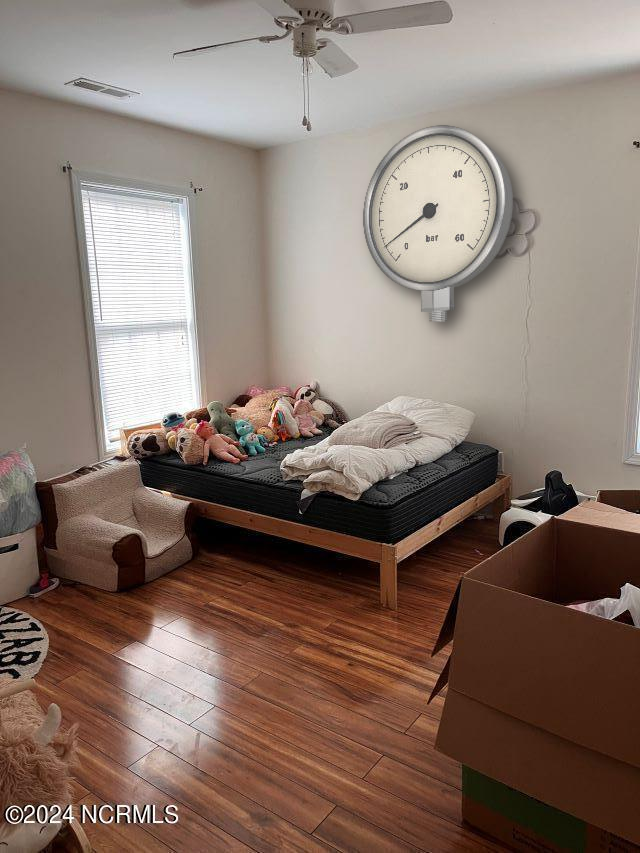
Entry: 4 bar
